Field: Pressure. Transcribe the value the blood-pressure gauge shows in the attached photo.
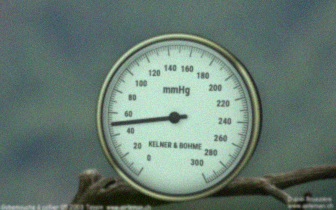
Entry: 50 mmHg
